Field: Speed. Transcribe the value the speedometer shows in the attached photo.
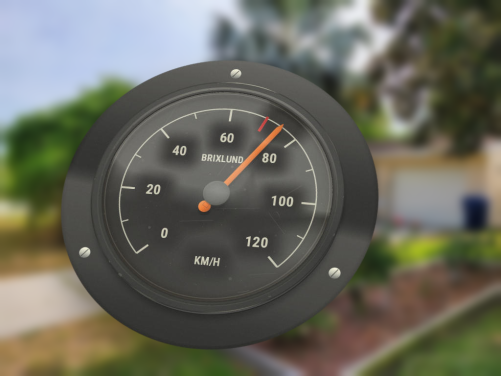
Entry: 75 km/h
